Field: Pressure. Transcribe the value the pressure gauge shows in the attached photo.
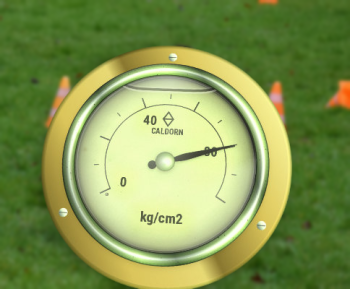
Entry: 80 kg/cm²
